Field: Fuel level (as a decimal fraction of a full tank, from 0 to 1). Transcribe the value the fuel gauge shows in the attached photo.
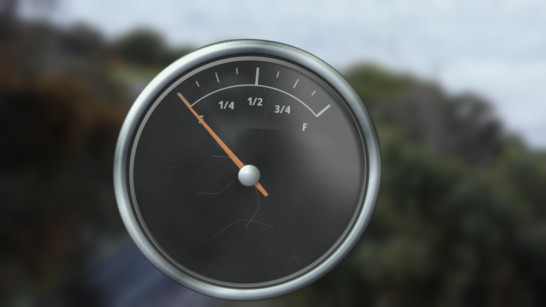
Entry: 0
